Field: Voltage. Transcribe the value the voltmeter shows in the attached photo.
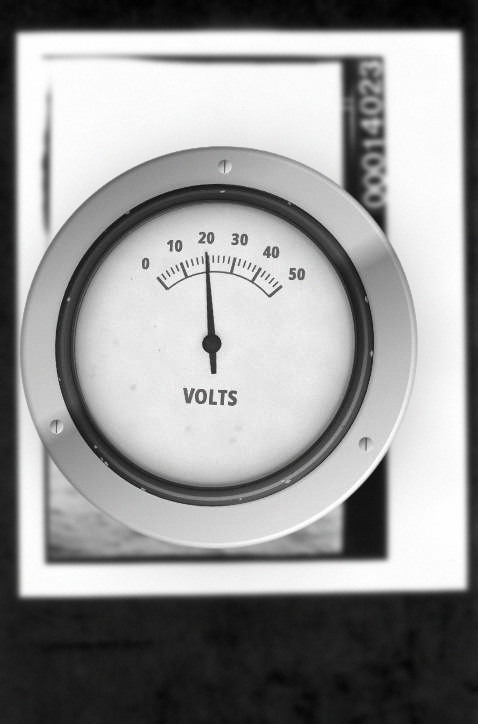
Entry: 20 V
